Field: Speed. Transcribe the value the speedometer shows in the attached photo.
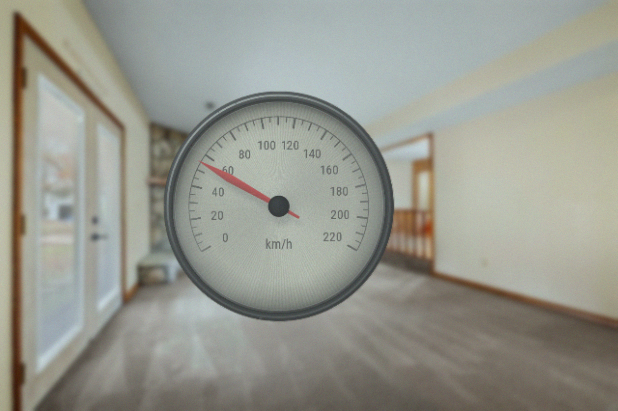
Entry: 55 km/h
